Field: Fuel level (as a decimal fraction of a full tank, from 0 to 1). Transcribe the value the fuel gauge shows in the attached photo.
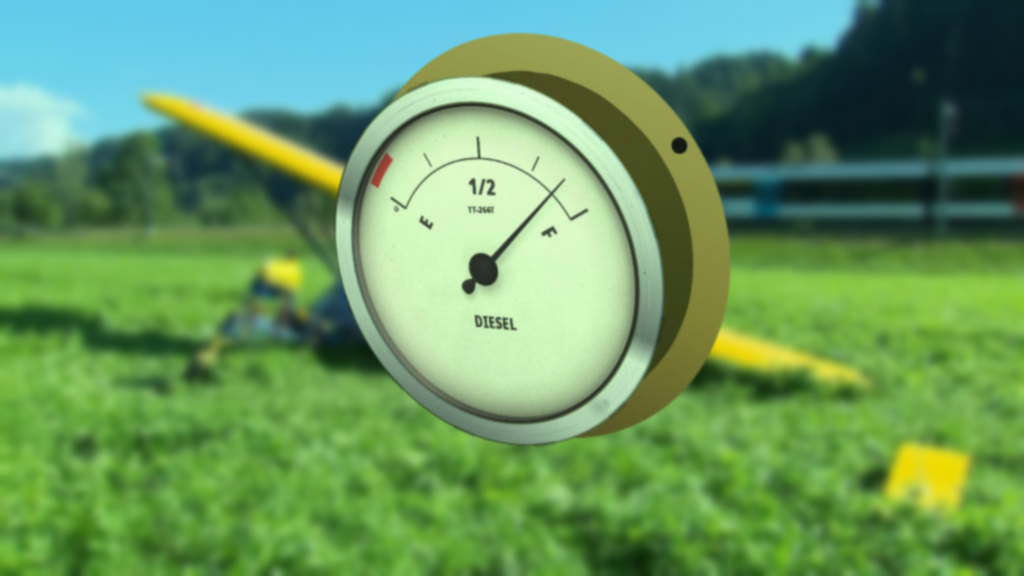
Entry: 0.875
